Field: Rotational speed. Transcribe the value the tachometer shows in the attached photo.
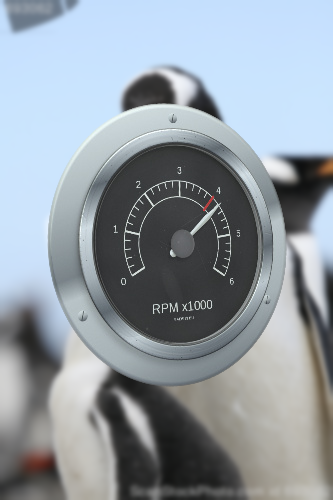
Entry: 4200 rpm
